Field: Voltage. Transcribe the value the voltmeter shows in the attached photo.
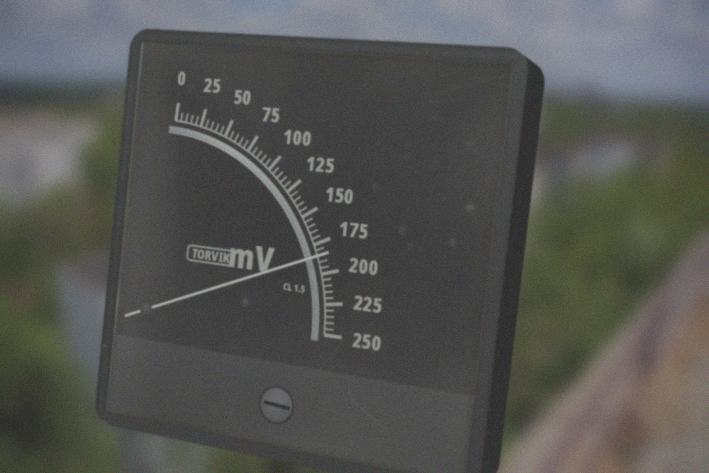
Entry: 185 mV
